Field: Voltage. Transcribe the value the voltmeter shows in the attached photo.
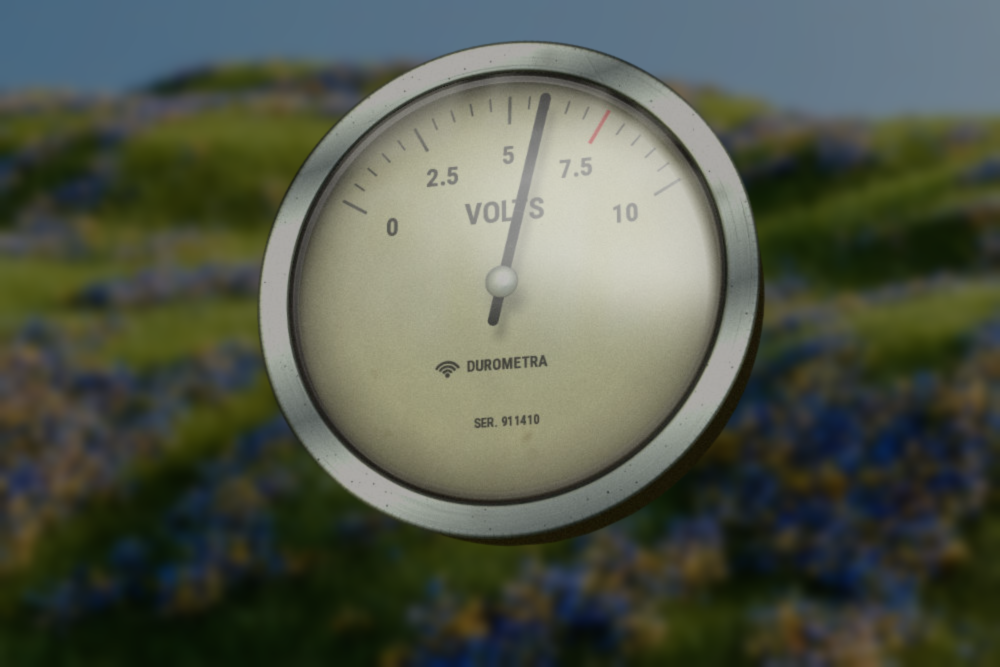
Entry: 6 V
